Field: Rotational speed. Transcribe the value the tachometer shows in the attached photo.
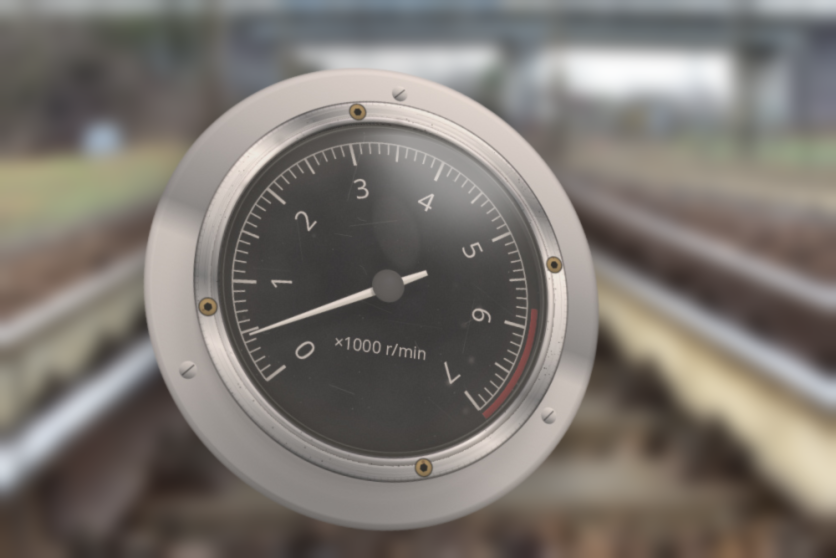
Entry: 450 rpm
